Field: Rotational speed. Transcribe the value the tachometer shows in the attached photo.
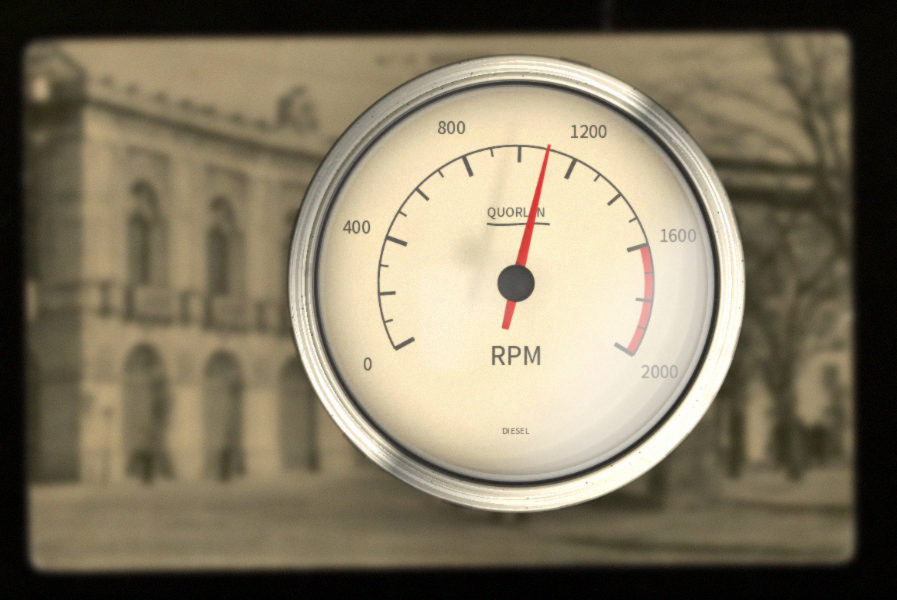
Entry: 1100 rpm
